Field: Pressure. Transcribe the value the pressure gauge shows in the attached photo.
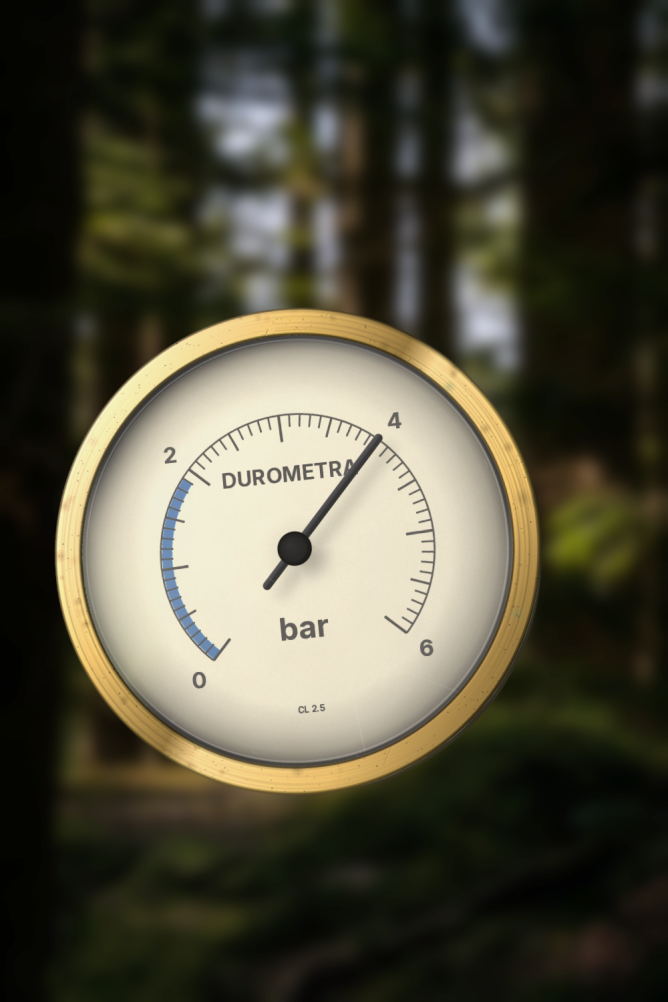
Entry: 4 bar
